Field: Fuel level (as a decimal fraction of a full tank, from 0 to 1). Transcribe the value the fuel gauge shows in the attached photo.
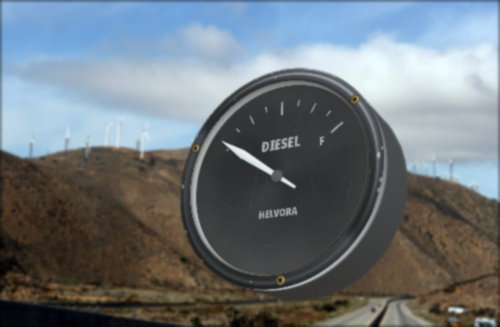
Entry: 0
